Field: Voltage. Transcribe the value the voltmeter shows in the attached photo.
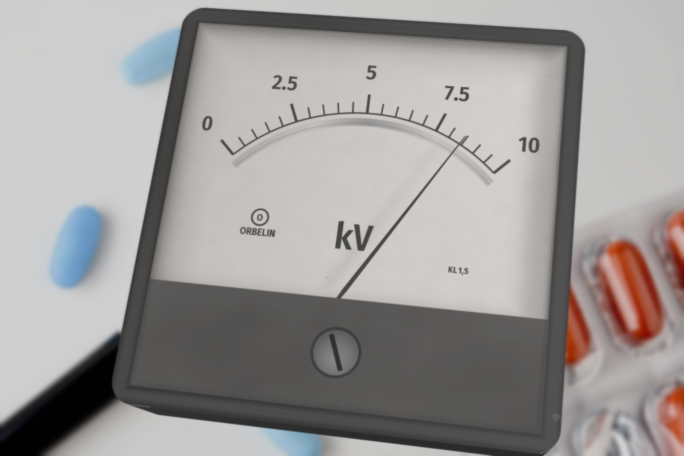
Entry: 8.5 kV
